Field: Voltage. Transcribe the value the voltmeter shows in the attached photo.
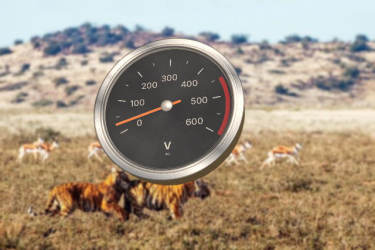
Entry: 25 V
